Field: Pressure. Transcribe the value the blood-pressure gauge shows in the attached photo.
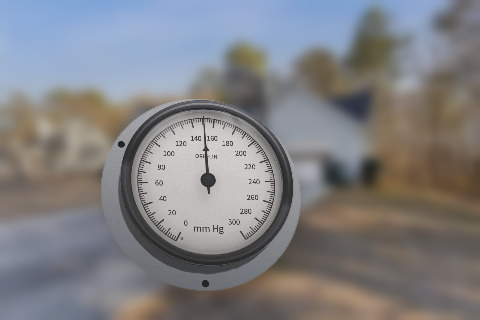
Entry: 150 mmHg
